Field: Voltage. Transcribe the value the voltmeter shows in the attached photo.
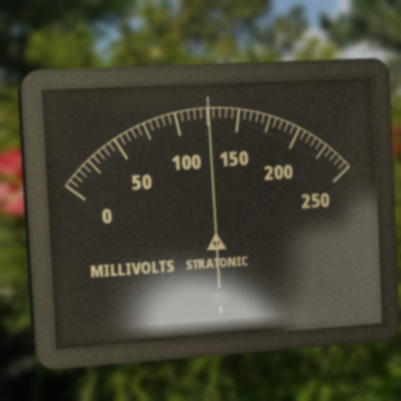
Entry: 125 mV
